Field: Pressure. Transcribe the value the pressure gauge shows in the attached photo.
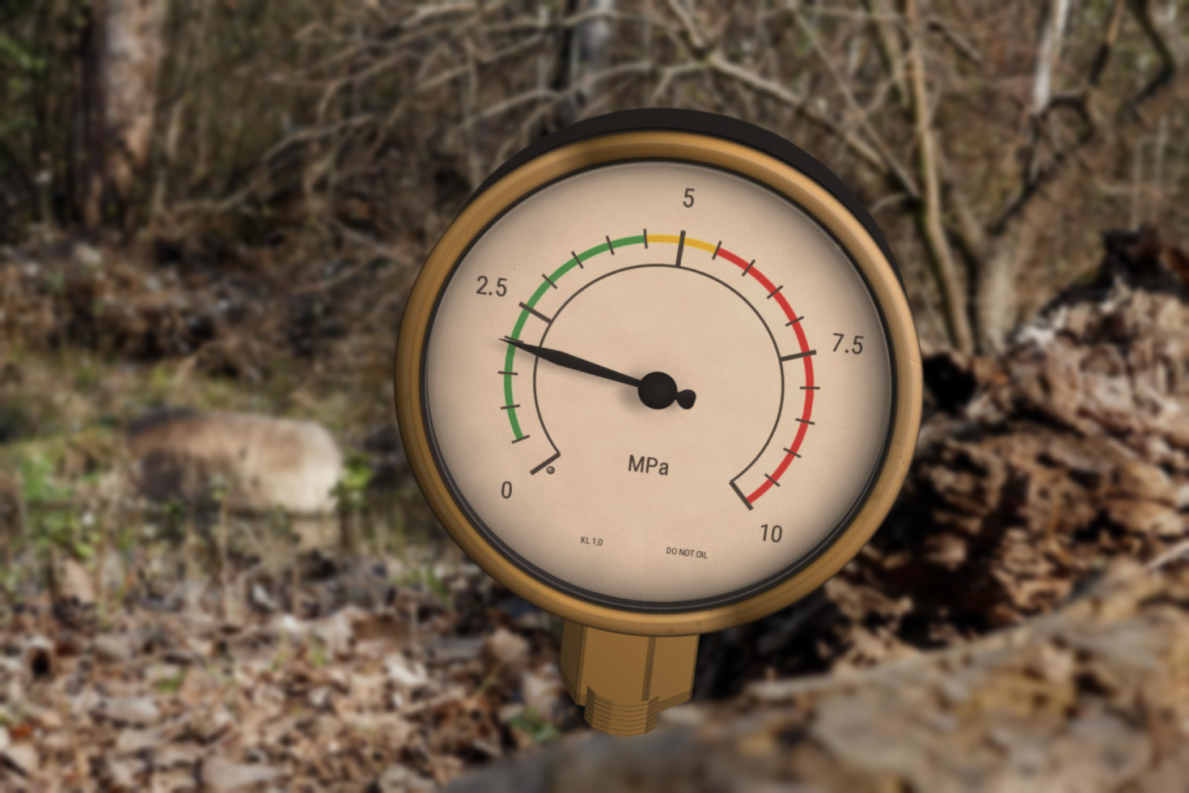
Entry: 2 MPa
